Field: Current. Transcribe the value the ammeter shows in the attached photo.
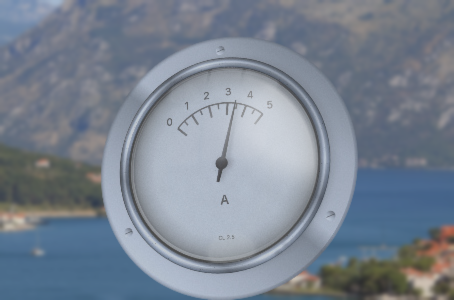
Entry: 3.5 A
